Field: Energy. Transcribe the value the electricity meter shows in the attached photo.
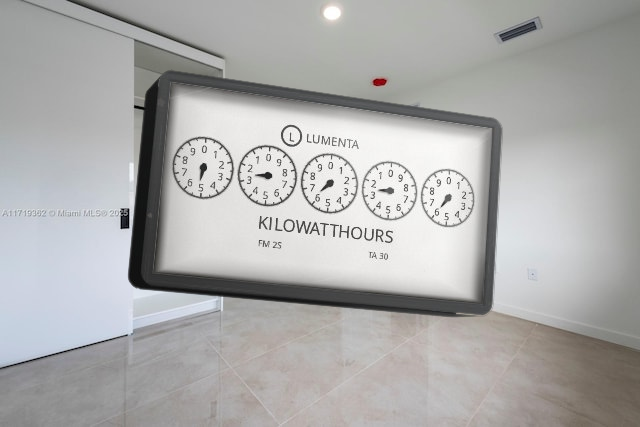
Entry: 52626 kWh
